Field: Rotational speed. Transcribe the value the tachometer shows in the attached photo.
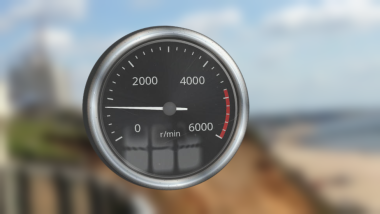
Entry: 800 rpm
